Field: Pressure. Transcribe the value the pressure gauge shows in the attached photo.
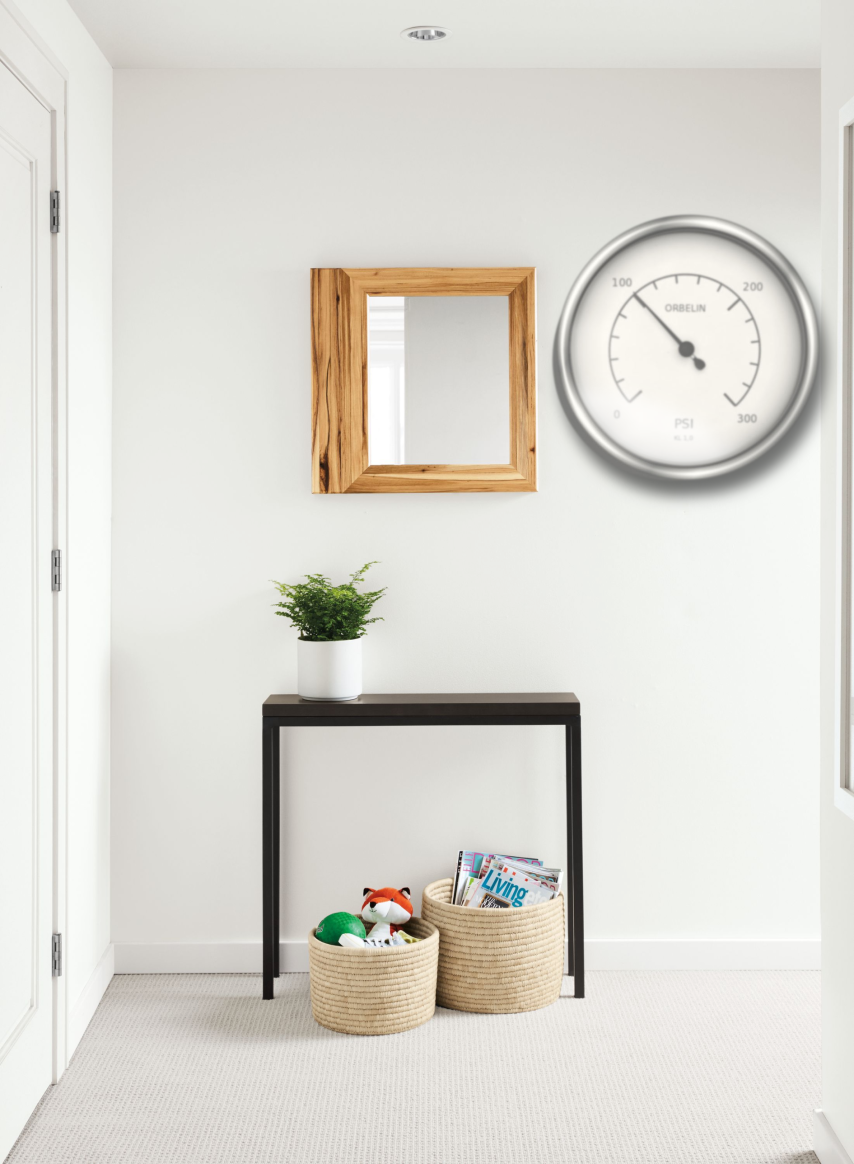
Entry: 100 psi
